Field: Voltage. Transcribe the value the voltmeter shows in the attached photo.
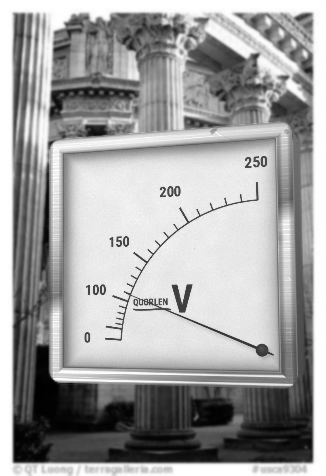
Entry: 110 V
